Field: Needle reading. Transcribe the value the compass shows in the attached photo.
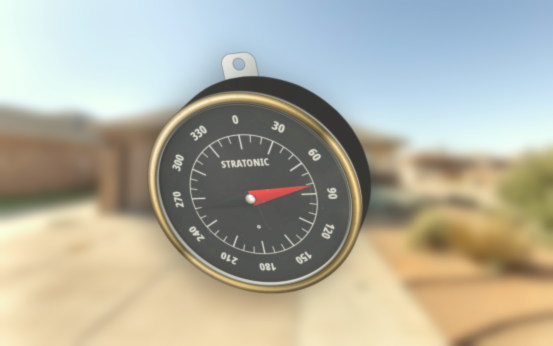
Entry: 80 °
